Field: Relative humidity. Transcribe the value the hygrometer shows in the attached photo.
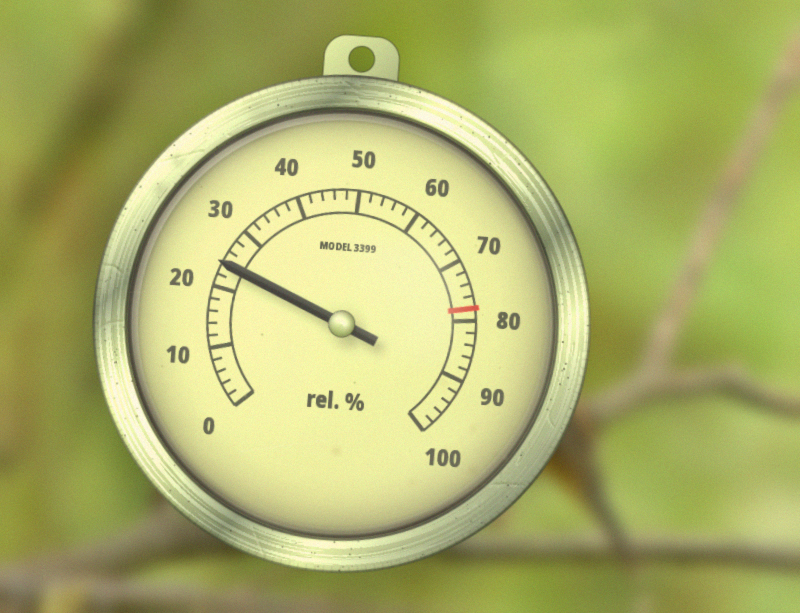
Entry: 24 %
